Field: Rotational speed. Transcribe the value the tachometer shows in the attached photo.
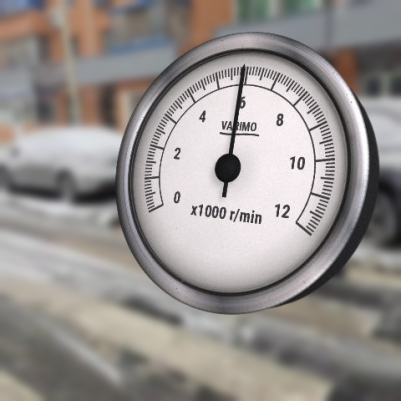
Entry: 6000 rpm
